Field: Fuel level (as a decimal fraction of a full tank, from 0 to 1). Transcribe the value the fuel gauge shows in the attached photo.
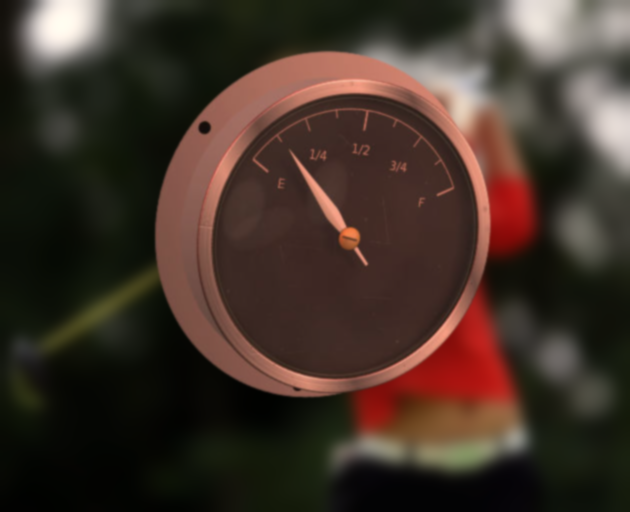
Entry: 0.125
